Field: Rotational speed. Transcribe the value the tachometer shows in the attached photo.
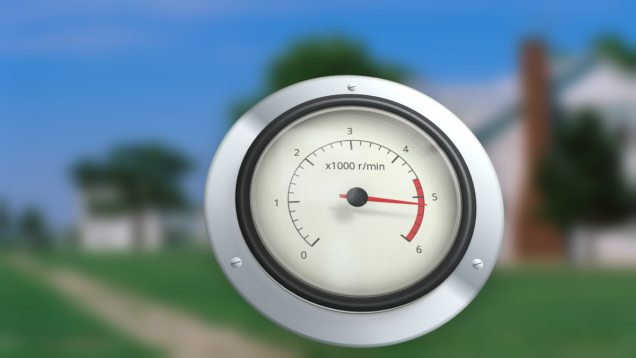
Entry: 5200 rpm
